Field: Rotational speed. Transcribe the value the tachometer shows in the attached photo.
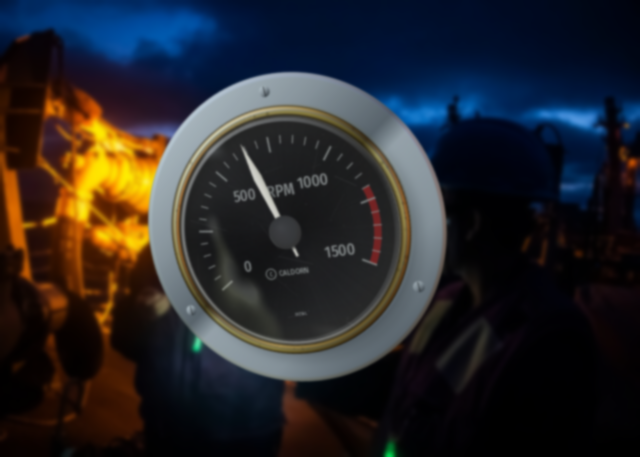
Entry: 650 rpm
